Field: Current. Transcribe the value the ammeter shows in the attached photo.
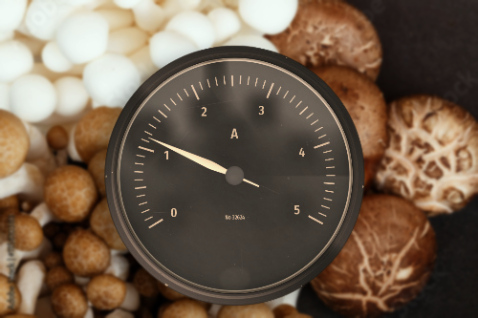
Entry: 1.15 A
